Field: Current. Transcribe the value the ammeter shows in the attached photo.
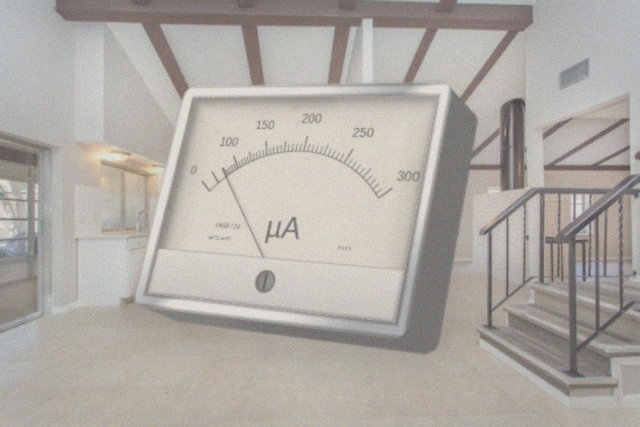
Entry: 75 µA
